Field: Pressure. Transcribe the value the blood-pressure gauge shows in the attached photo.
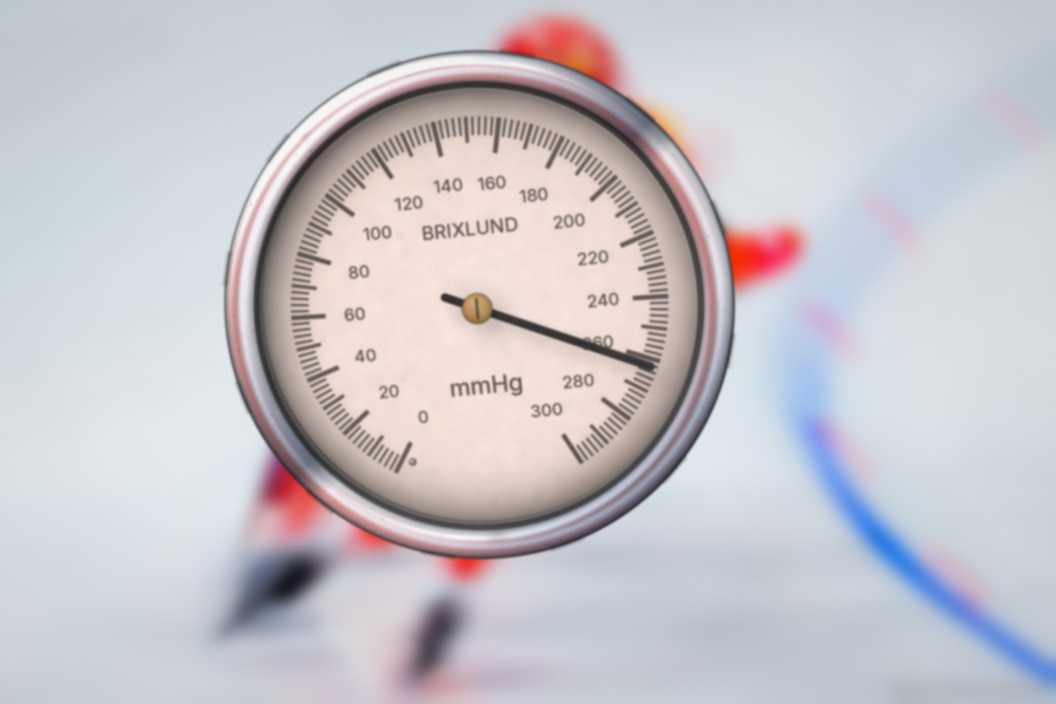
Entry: 262 mmHg
